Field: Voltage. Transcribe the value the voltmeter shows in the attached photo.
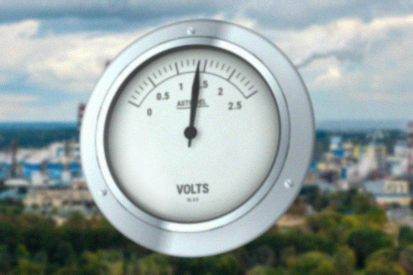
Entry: 1.4 V
